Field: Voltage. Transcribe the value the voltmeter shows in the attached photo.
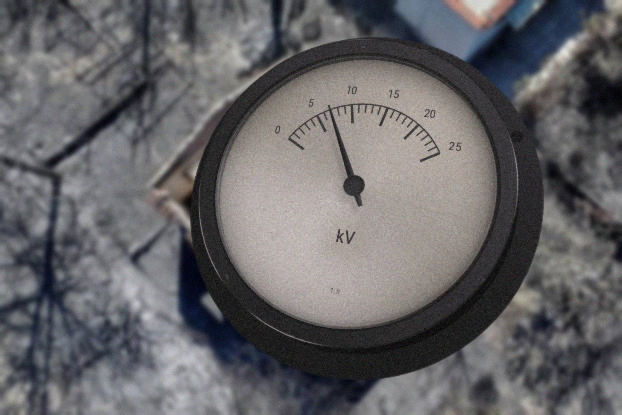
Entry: 7 kV
